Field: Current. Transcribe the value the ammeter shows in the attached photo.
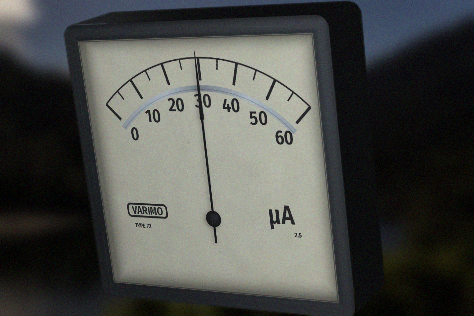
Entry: 30 µA
